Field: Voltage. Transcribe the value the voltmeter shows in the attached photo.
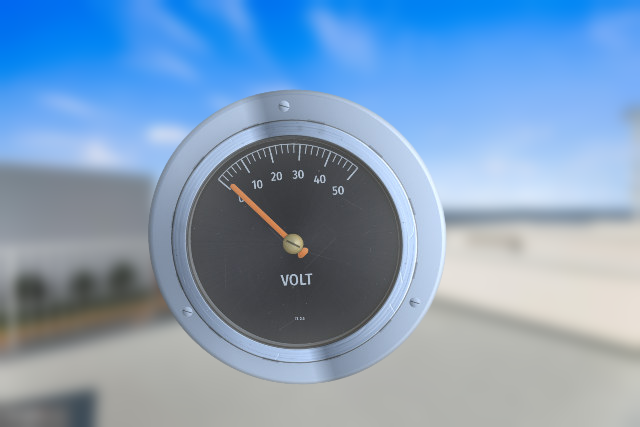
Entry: 2 V
